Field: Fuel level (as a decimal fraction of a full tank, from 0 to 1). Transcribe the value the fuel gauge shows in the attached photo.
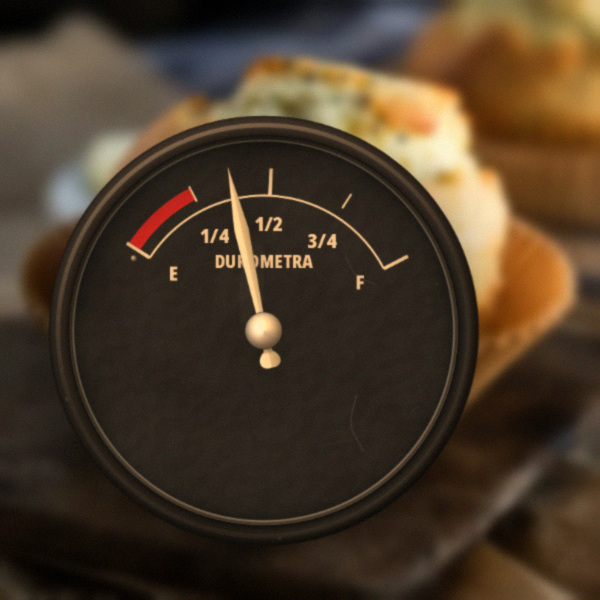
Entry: 0.375
